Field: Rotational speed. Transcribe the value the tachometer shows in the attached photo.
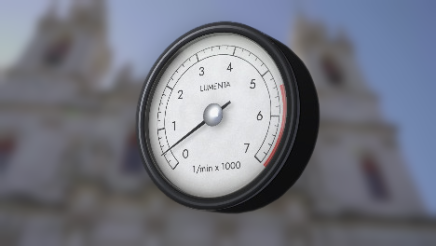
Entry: 400 rpm
